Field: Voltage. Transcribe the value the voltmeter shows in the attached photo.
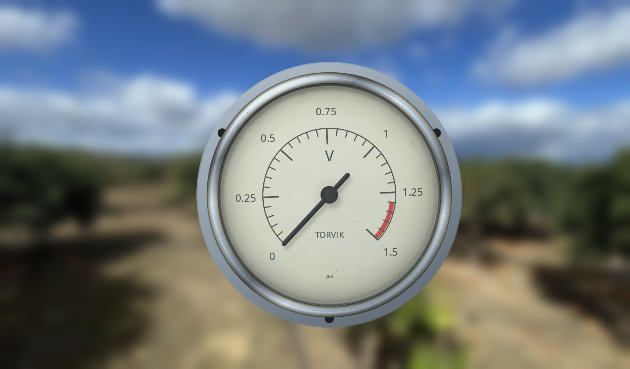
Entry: 0 V
